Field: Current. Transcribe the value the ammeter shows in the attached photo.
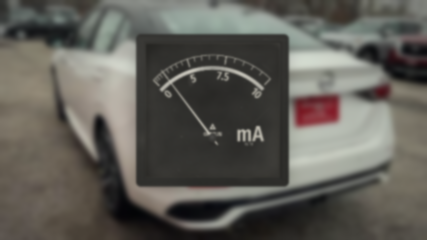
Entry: 2.5 mA
